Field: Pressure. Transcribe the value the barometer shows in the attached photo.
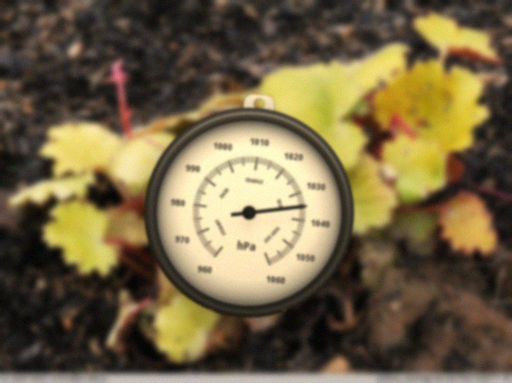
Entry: 1035 hPa
